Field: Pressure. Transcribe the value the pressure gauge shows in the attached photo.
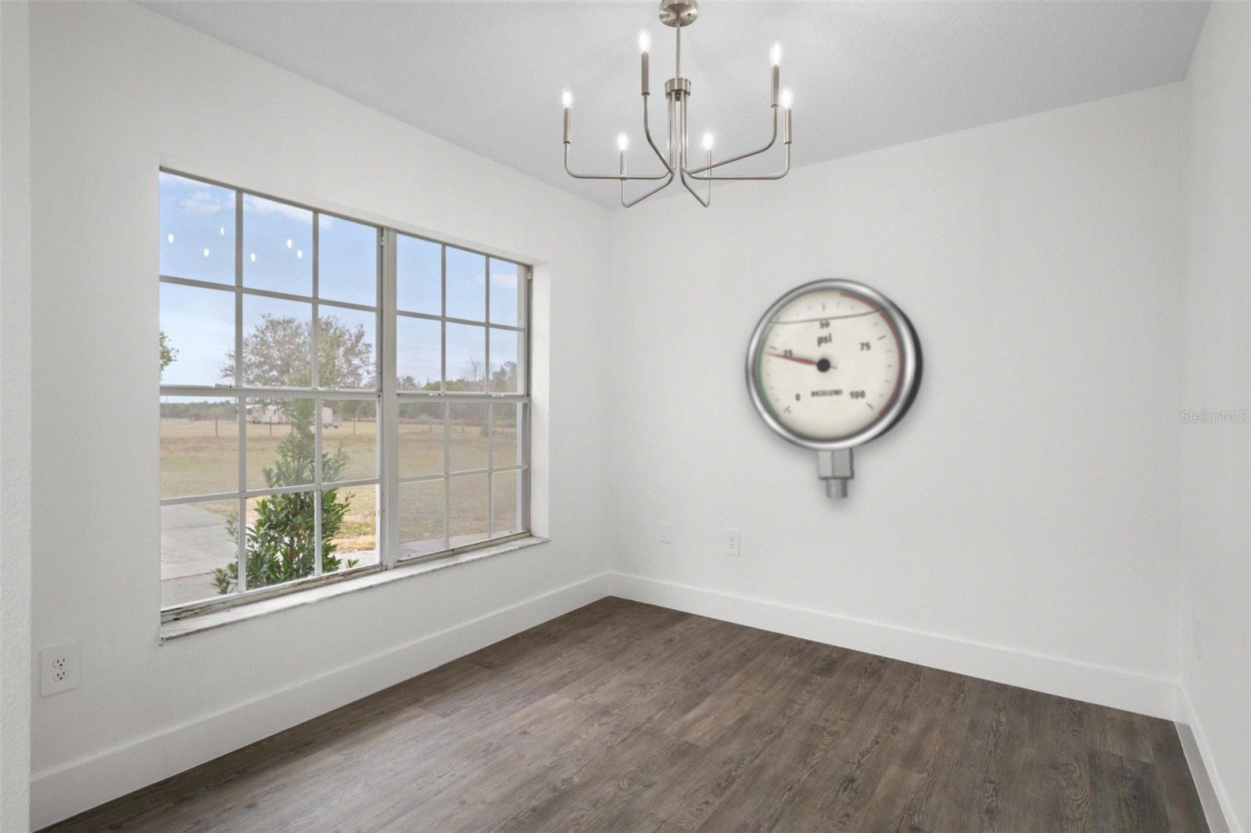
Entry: 22.5 psi
